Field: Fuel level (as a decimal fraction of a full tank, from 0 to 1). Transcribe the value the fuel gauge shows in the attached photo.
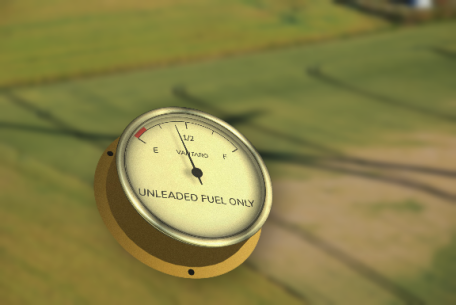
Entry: 0.375
